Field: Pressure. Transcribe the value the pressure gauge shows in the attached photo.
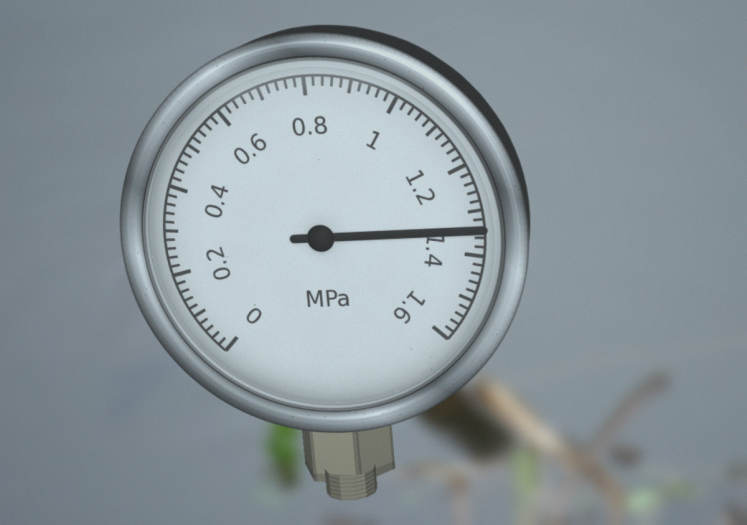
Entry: 1.34 MPa
